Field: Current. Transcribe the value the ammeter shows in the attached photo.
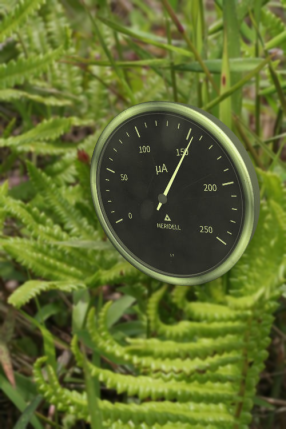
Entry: 155 µA
